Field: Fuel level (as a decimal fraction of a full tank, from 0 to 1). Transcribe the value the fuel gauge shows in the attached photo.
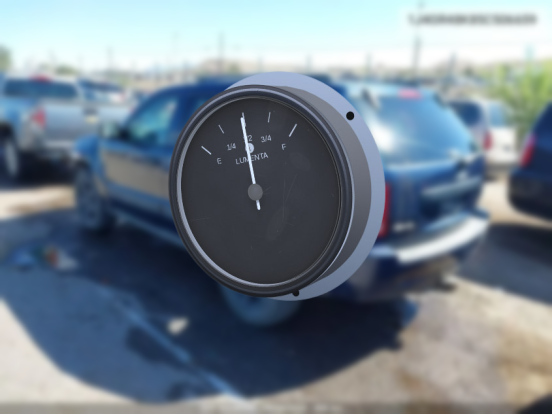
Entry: 0.5
